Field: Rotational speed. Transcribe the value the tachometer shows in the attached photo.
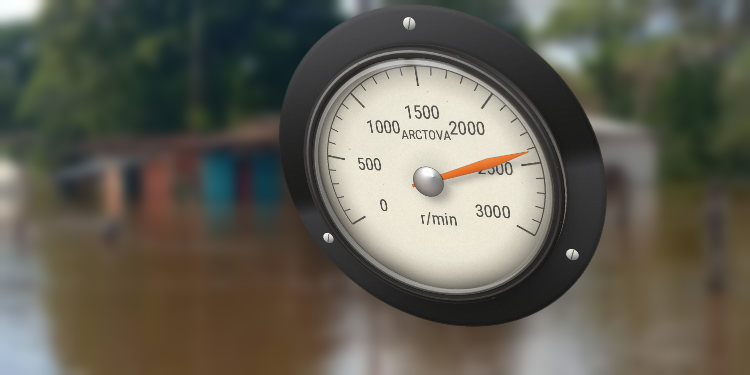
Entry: 2400 rpm
